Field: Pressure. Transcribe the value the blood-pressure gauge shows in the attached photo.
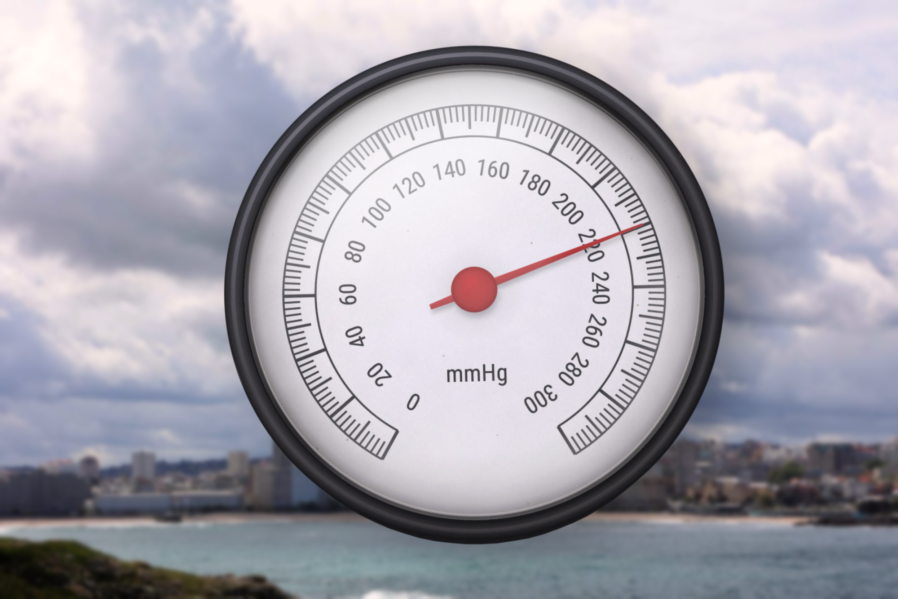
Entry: 220 mmHg
